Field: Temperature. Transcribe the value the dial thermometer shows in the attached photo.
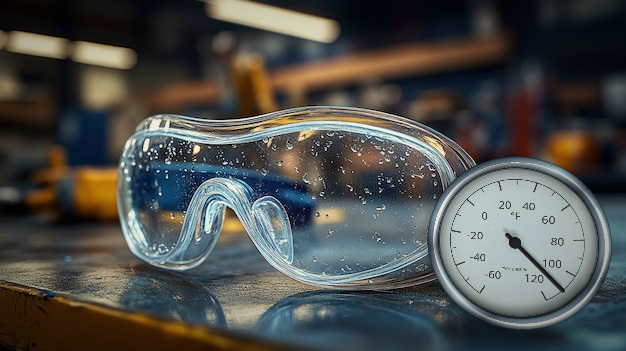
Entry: 110 °F
